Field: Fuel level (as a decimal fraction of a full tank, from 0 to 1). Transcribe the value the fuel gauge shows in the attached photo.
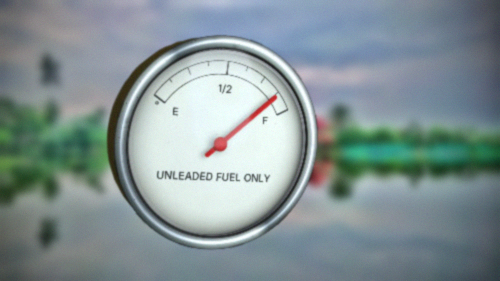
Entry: 0.875
